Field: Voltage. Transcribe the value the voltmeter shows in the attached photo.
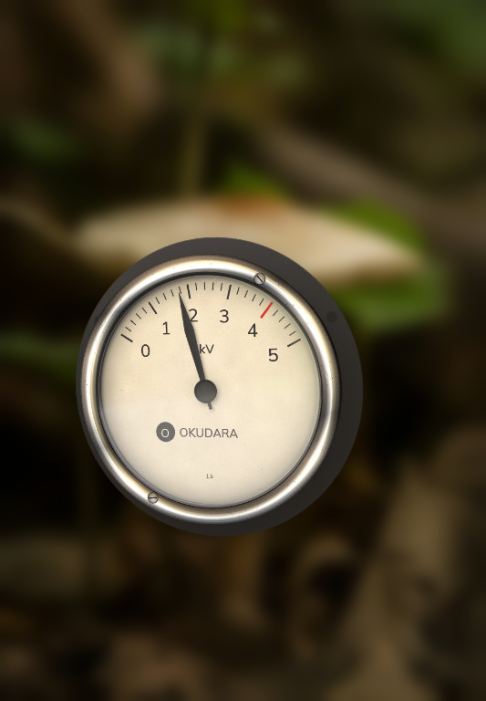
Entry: 1.8 kV
